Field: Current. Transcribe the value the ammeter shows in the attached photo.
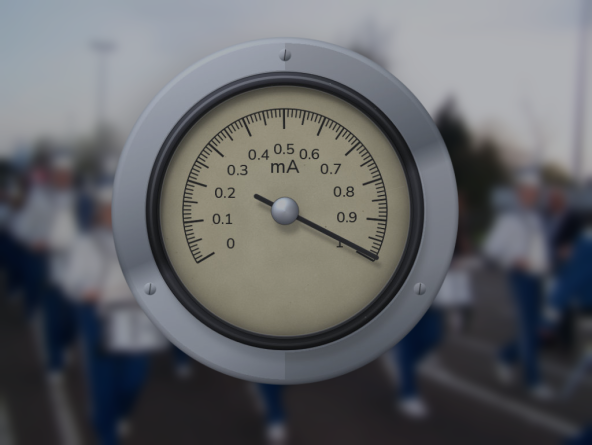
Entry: 0.99 mA
